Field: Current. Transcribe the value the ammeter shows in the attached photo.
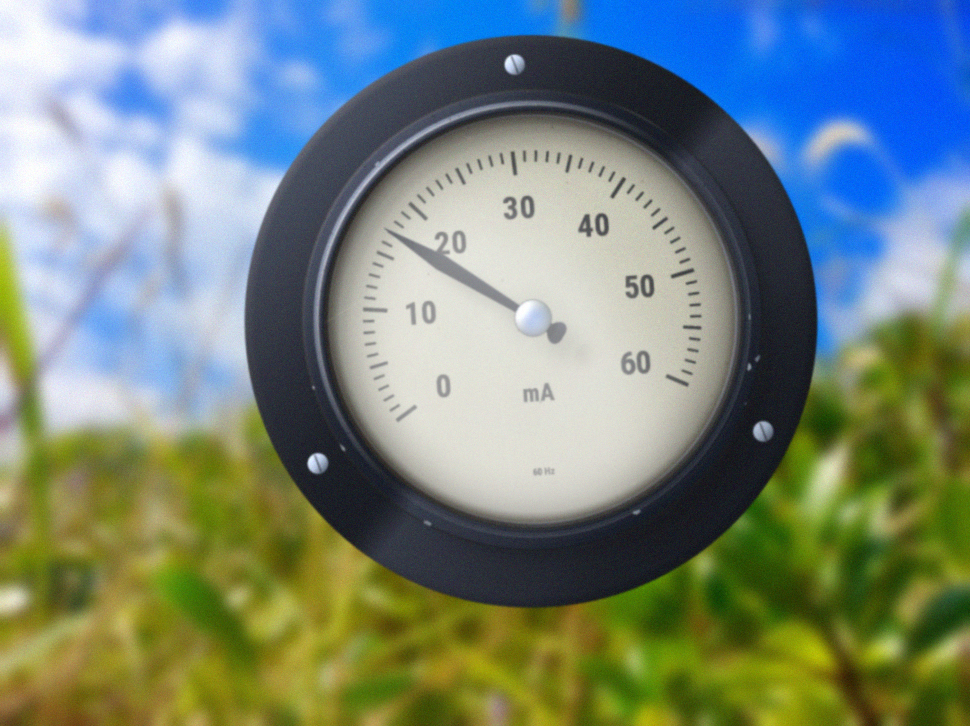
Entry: 17 mA
